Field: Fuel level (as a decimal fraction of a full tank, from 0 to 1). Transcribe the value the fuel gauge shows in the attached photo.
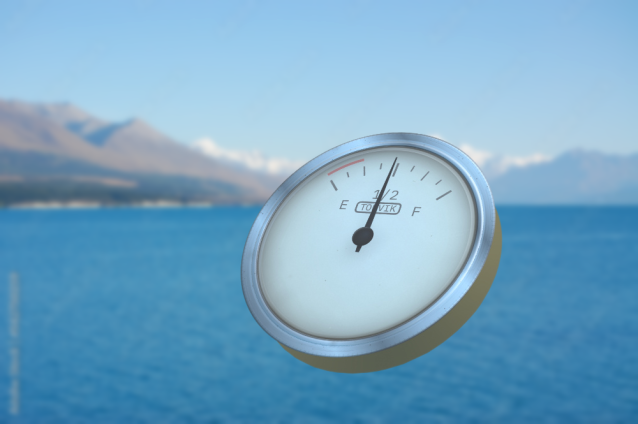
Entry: 0.5
